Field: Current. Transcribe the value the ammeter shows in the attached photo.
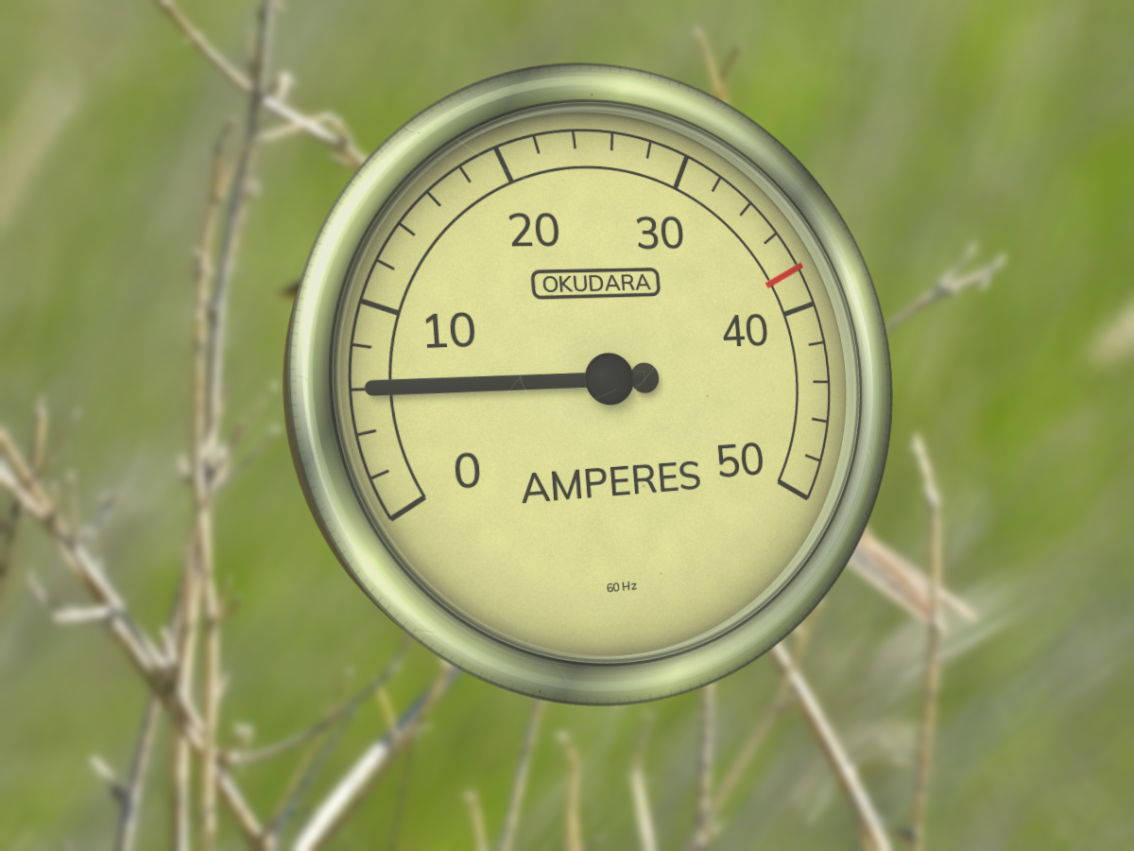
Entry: 6 A
